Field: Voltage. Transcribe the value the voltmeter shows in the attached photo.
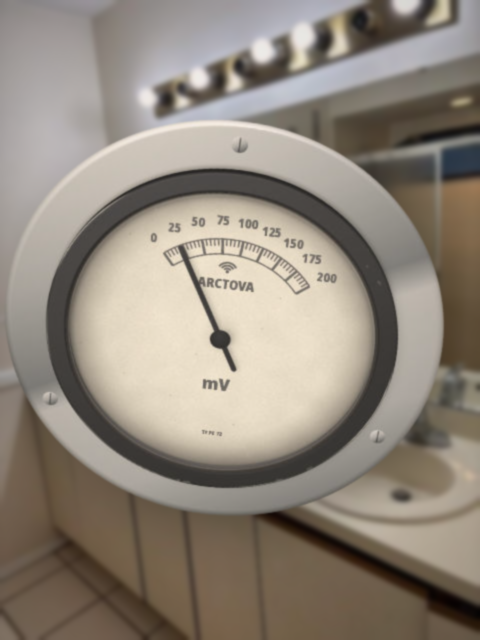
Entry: 25 mV
